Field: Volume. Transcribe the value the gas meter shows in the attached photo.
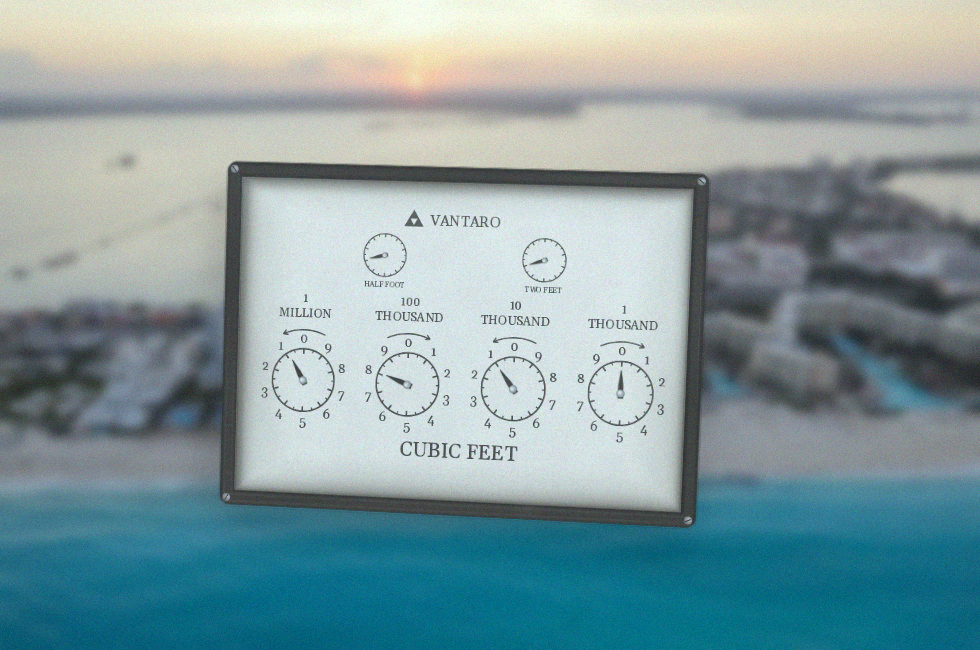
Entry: 81000 ft³
